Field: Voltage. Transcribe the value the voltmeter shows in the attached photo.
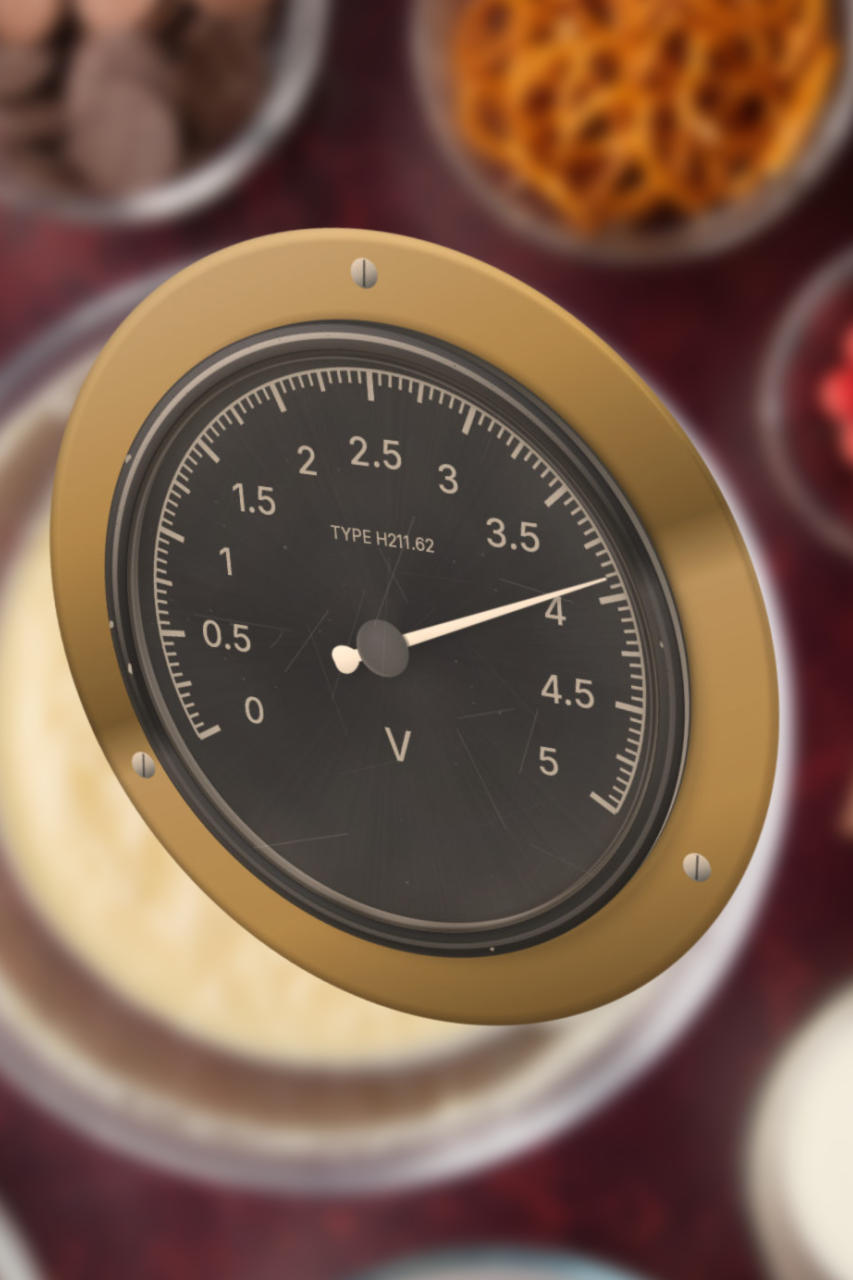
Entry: 3.9 V
